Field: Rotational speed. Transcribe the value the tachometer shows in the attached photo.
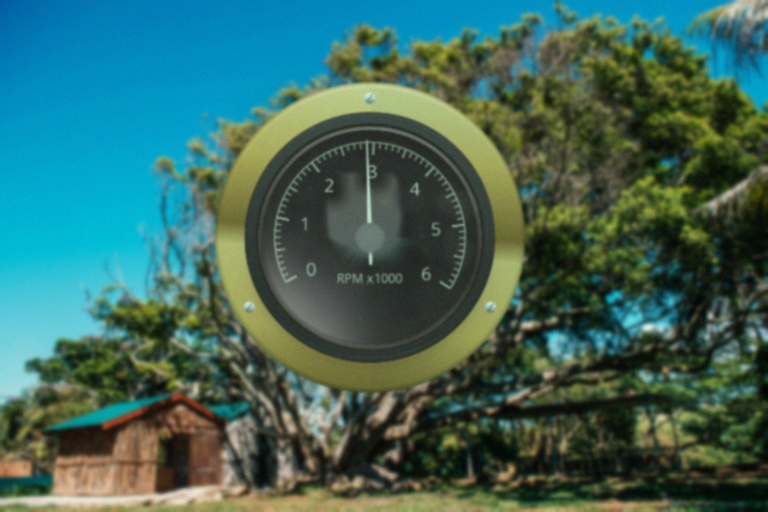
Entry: 2900 rpm
